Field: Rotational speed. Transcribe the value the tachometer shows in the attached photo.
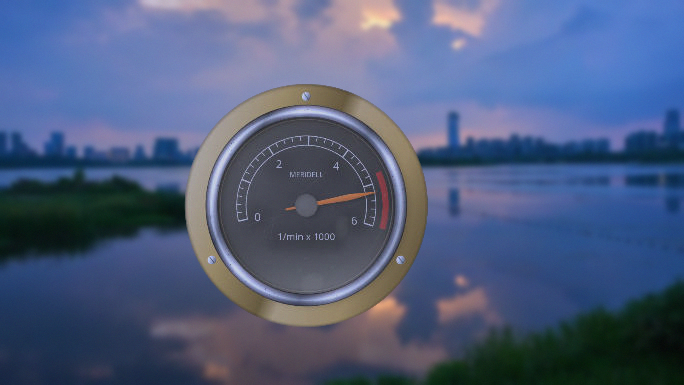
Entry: 5200 rpm
